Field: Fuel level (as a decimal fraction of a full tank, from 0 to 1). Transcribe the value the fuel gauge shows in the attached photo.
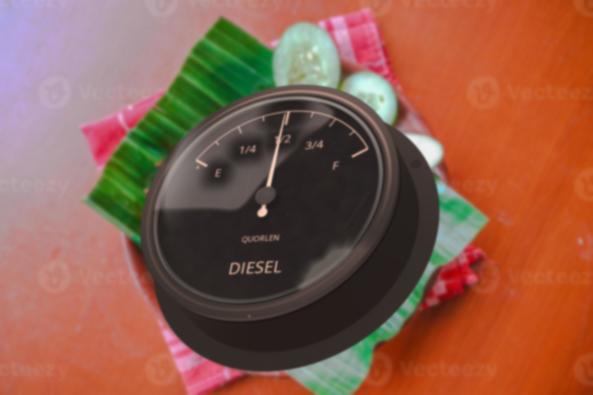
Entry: 0.5
